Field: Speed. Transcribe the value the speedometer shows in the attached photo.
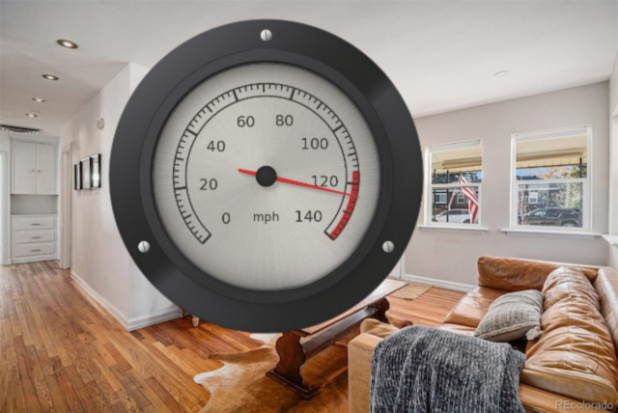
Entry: 124 mph
